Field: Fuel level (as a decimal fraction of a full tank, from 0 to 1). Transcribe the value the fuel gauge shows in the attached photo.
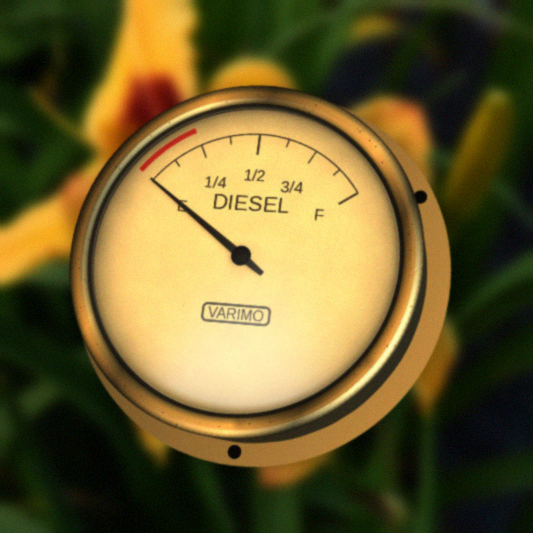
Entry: 0
